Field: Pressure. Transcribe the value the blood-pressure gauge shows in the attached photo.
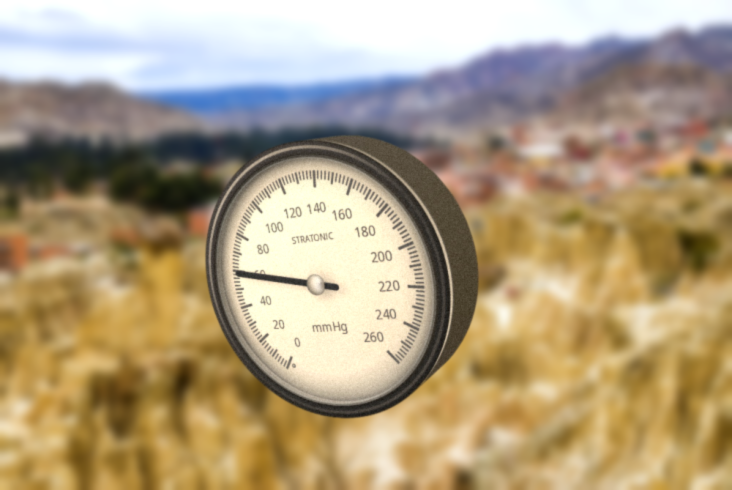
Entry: 60 mmHg
